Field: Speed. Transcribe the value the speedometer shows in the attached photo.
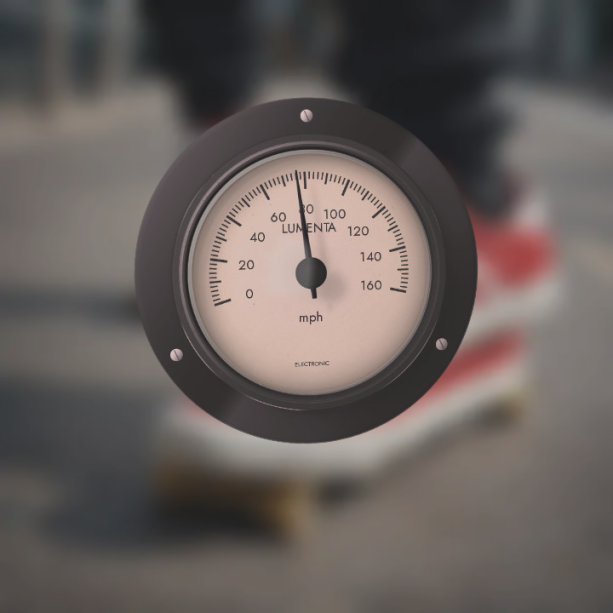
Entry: 76 mph
